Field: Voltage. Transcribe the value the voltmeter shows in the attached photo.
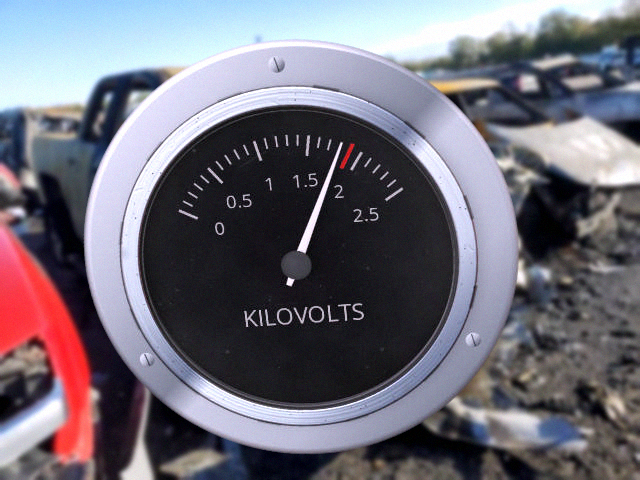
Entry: 1.8 kV
